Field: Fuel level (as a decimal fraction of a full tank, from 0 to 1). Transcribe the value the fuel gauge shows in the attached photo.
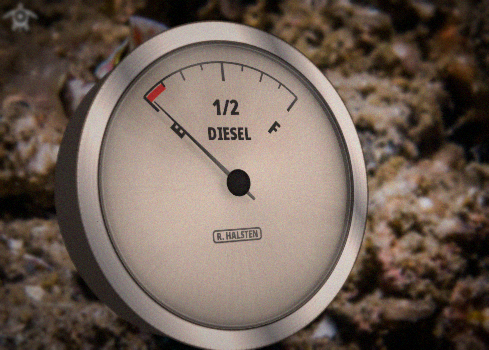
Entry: 0
